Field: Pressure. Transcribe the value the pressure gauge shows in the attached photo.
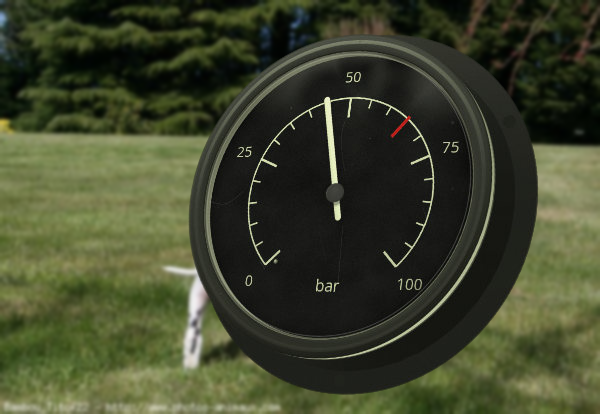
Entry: 45 bar
